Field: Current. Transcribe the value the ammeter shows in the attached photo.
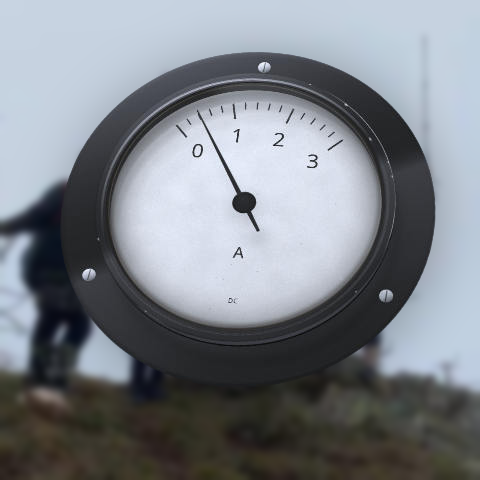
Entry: 0.4 A
